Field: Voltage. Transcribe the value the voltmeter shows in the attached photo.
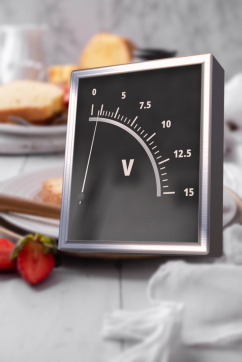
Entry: 2.5 V
